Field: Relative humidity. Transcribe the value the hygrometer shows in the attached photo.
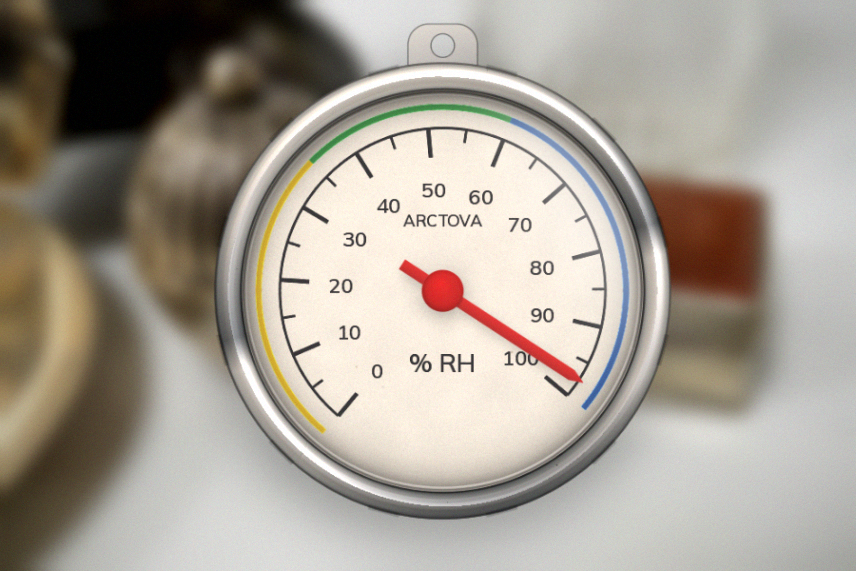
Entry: 97.5 %
